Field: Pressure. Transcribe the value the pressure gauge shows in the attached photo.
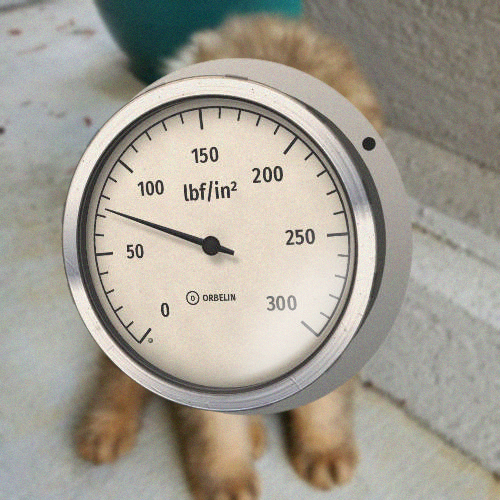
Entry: 75 psi
